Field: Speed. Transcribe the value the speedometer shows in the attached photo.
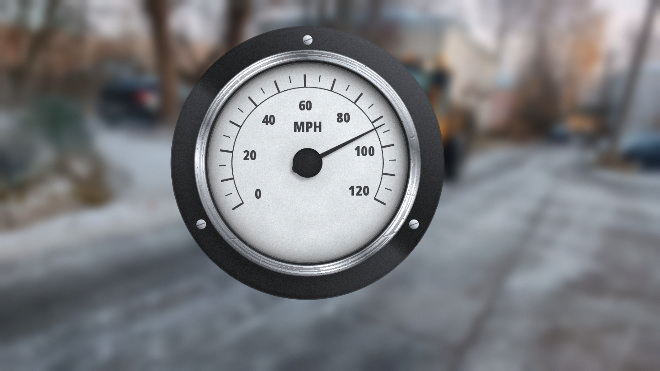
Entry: 92.5 mph
